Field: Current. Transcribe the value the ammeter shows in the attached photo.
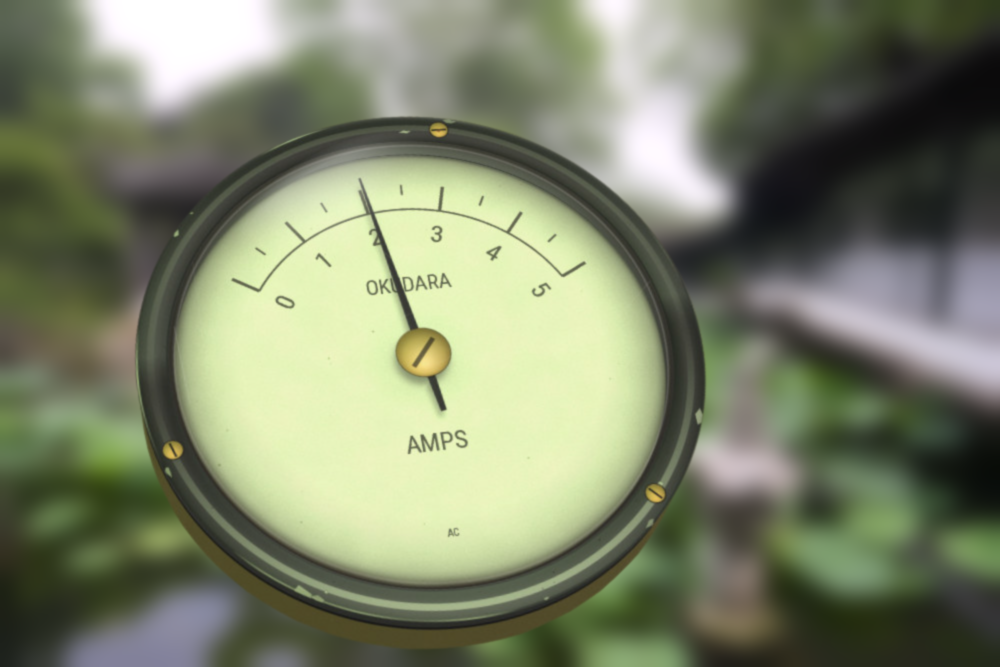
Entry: 2 A
